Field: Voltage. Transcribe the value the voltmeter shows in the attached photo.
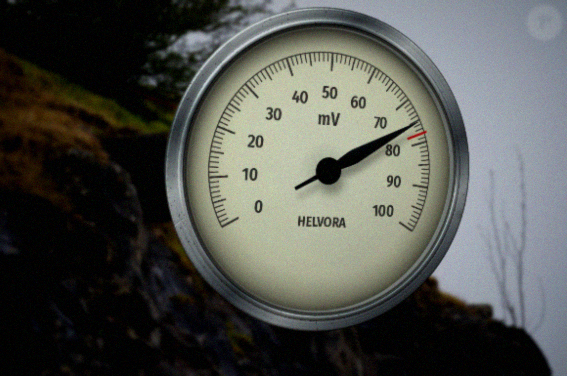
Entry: 75 mV
